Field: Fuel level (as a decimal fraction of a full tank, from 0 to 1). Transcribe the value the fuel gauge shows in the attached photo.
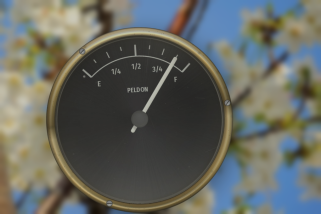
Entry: 0.875
